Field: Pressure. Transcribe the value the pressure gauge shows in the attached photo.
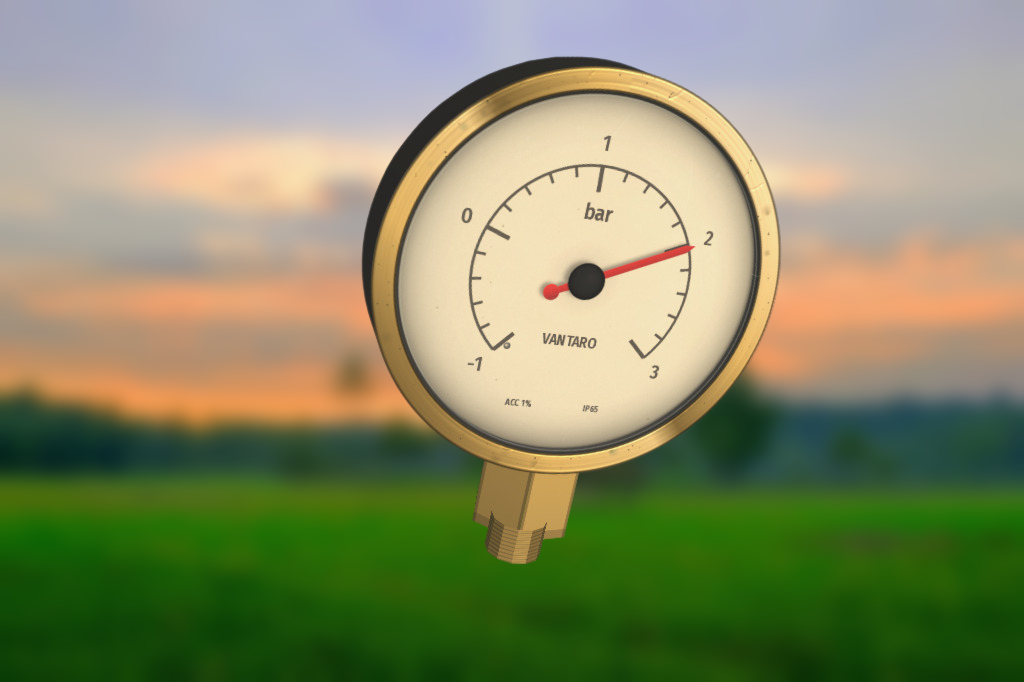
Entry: 2 bar
